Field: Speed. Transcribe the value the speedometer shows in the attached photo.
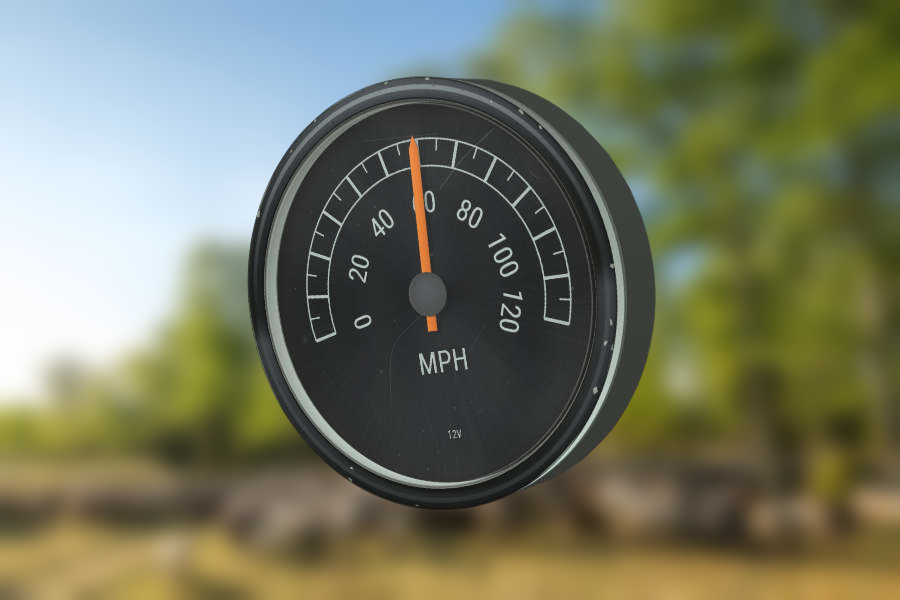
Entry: 60 mph
